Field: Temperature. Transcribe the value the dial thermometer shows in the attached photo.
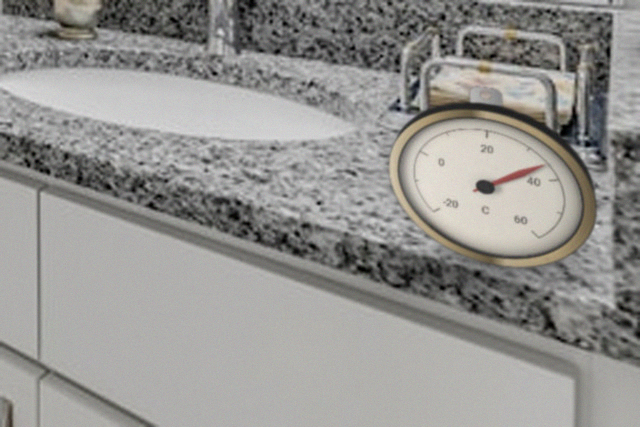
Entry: 35 °C
